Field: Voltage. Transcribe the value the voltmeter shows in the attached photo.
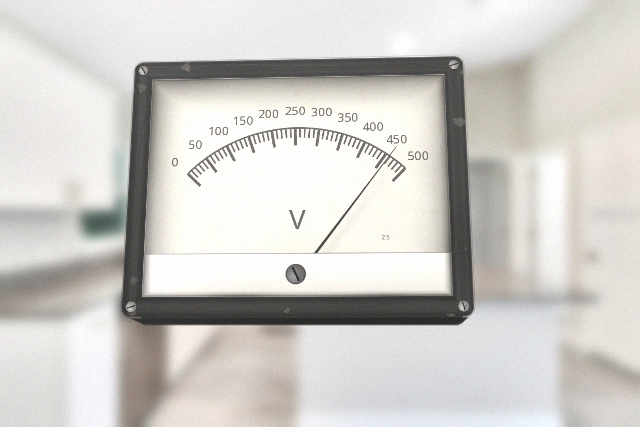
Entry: 460 V
